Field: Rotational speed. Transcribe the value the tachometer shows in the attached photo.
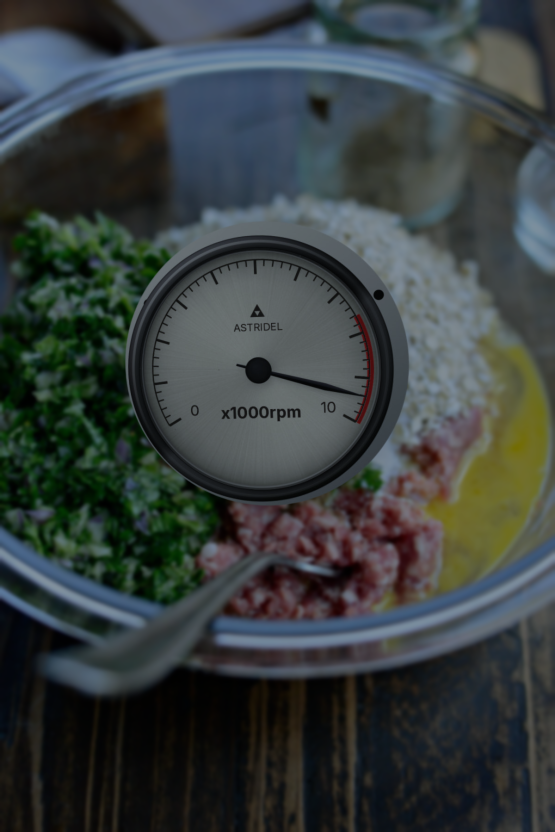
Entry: 9400 rpm
